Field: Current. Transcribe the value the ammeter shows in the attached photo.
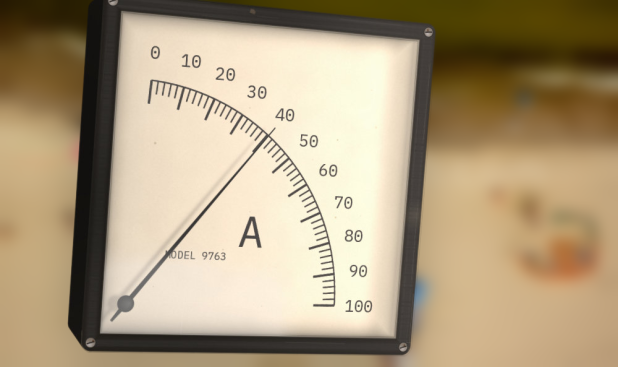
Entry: 40 A
